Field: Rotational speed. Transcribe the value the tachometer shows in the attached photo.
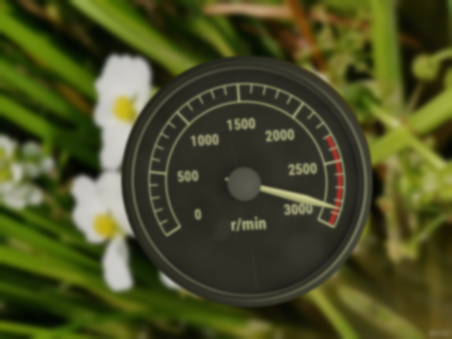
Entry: 2850 rpm
